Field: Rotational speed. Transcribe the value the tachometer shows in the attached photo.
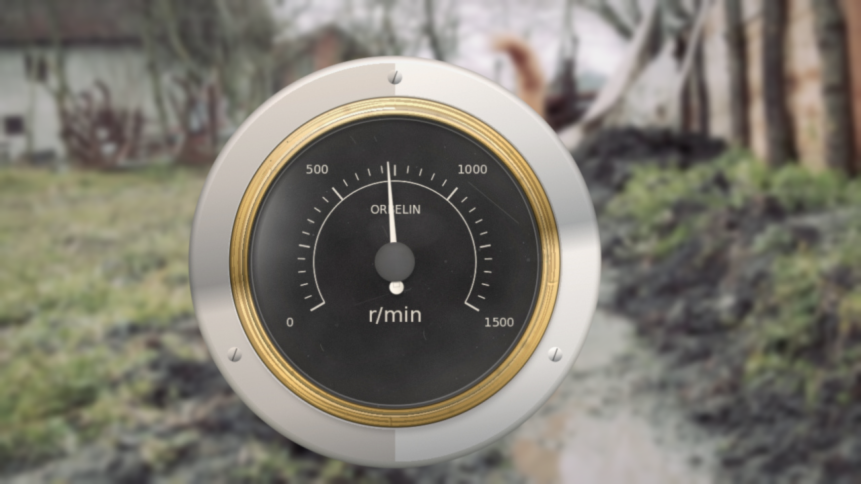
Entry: 725 rpm
